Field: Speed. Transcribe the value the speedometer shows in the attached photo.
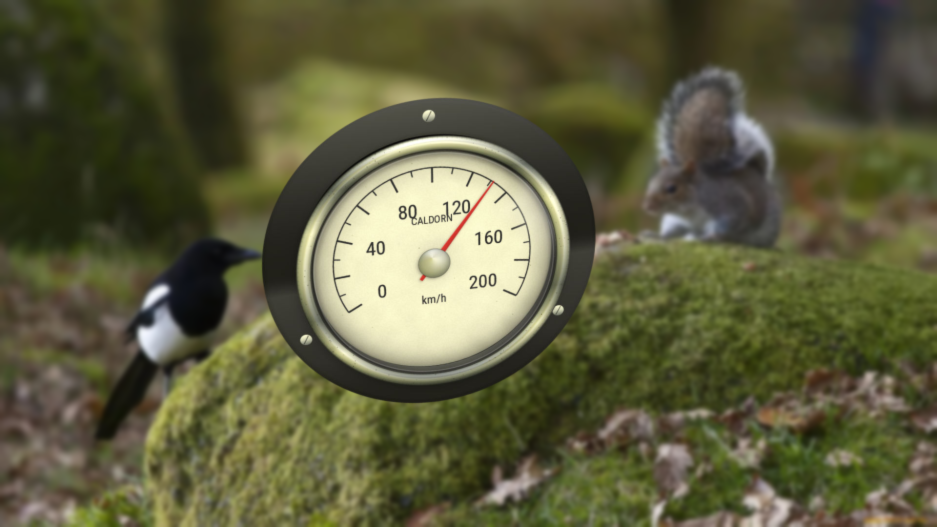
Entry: 130 km/h
